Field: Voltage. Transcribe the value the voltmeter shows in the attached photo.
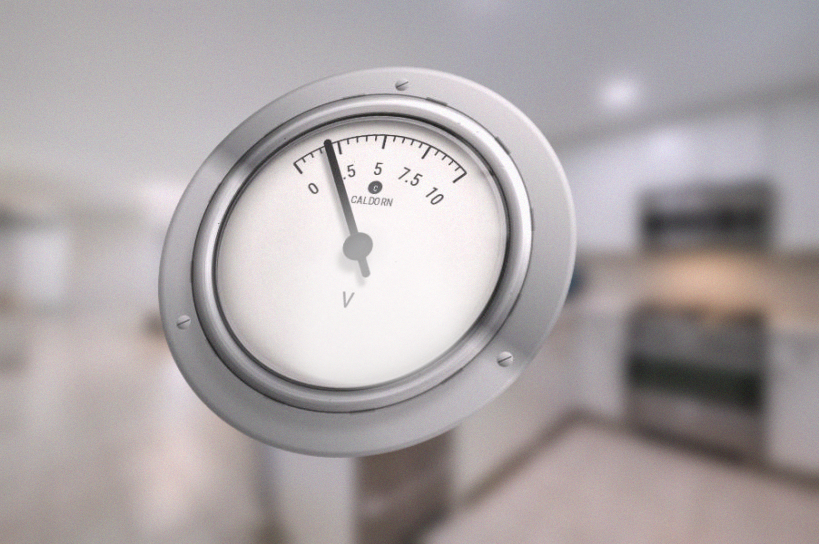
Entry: 2 V
